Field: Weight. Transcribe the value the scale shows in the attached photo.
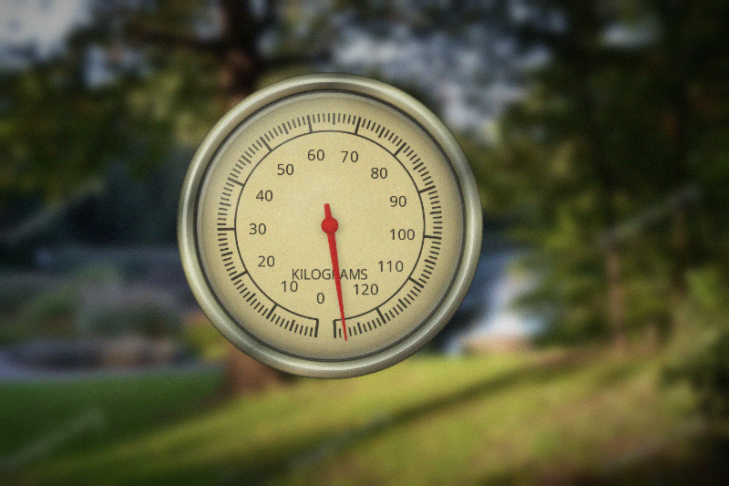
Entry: 128 kg
